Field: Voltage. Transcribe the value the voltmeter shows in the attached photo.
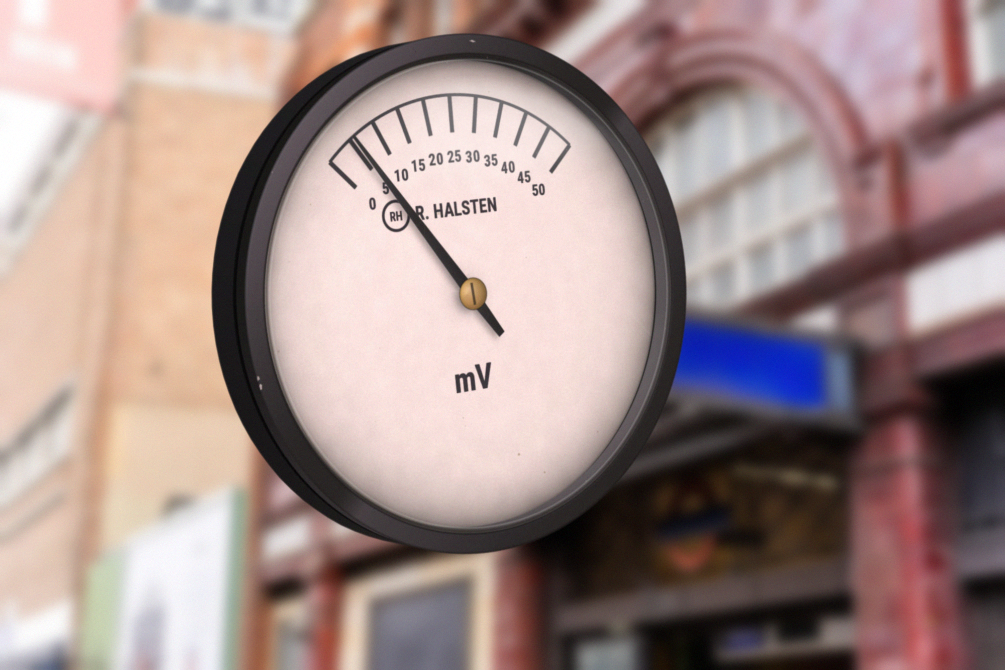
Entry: 5 mV
